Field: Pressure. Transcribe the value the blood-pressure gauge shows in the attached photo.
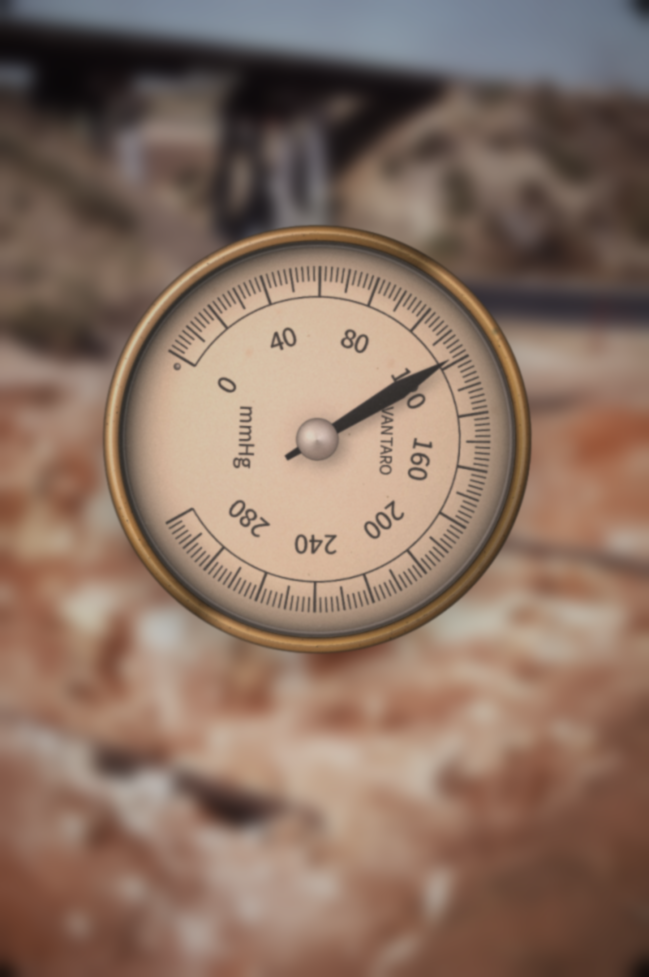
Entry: 118 mmHg
